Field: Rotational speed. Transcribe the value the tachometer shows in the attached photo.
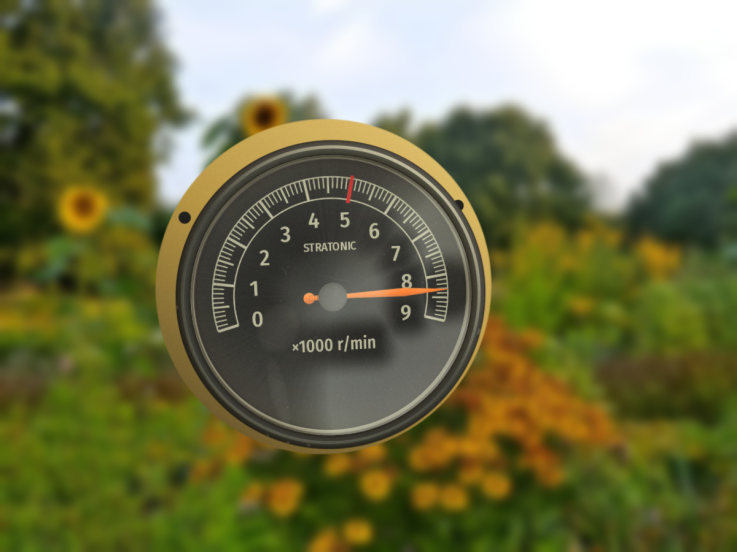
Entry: 8300 rpm
